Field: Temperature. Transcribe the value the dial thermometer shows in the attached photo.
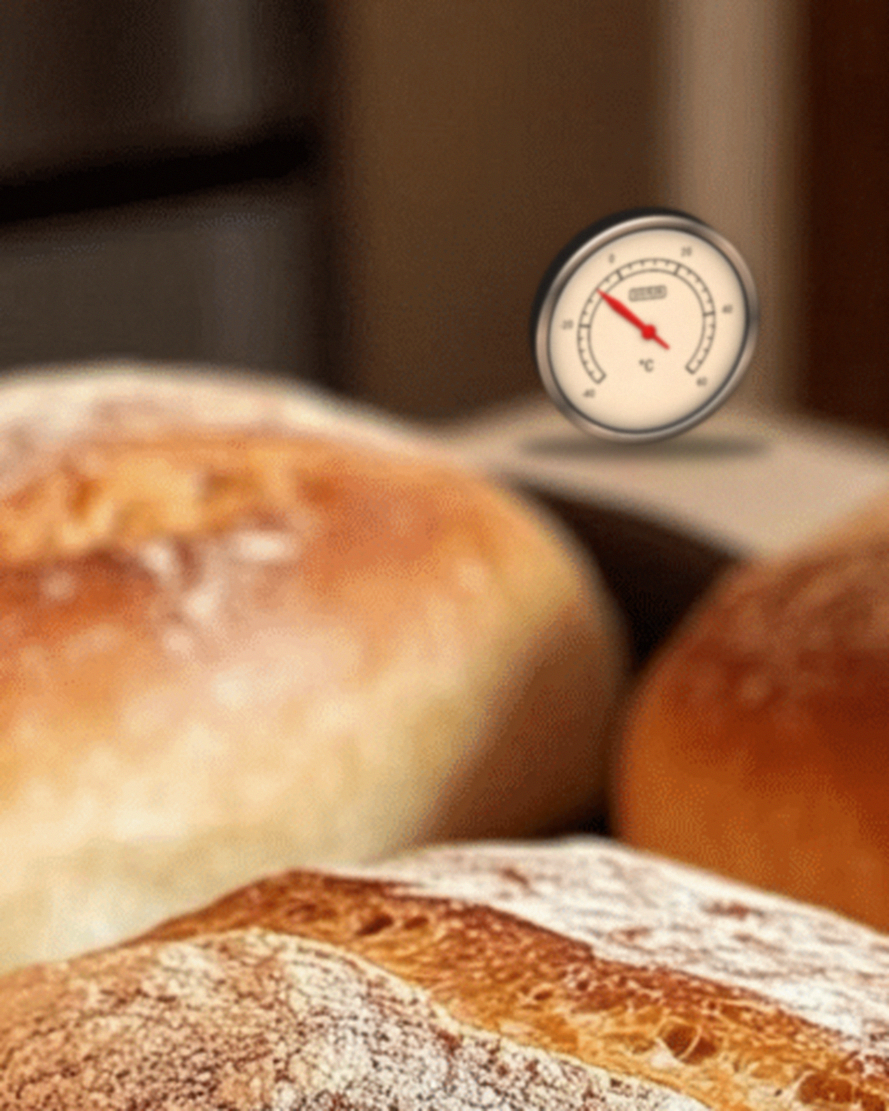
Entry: -8 °C
